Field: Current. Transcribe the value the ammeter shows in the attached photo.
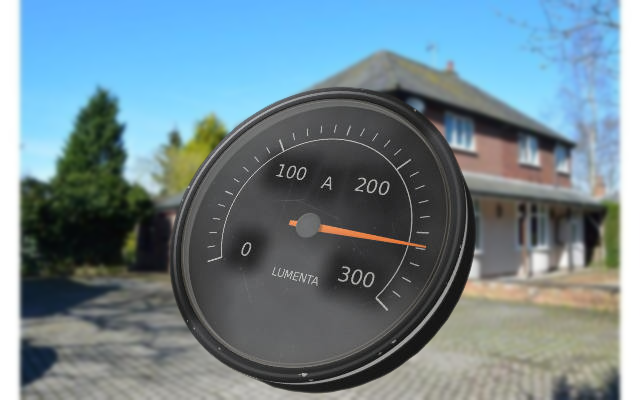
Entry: 260 A
